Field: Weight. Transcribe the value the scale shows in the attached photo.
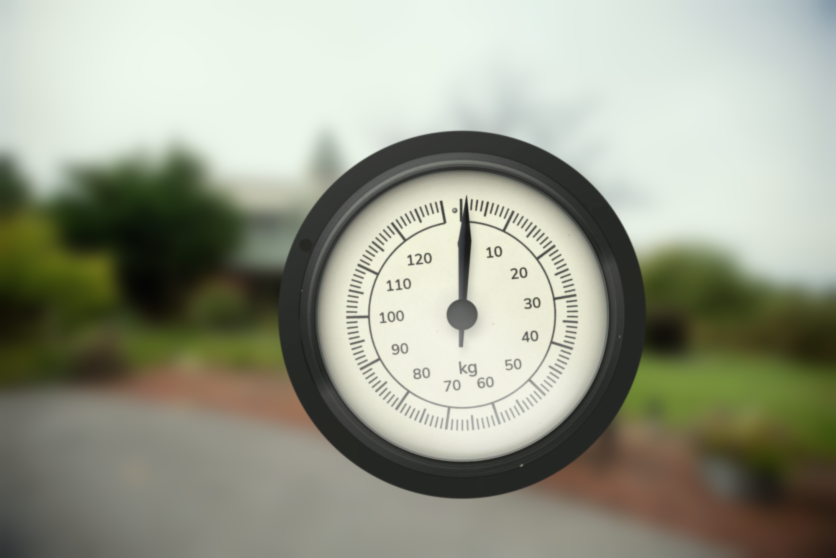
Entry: 1 kg
